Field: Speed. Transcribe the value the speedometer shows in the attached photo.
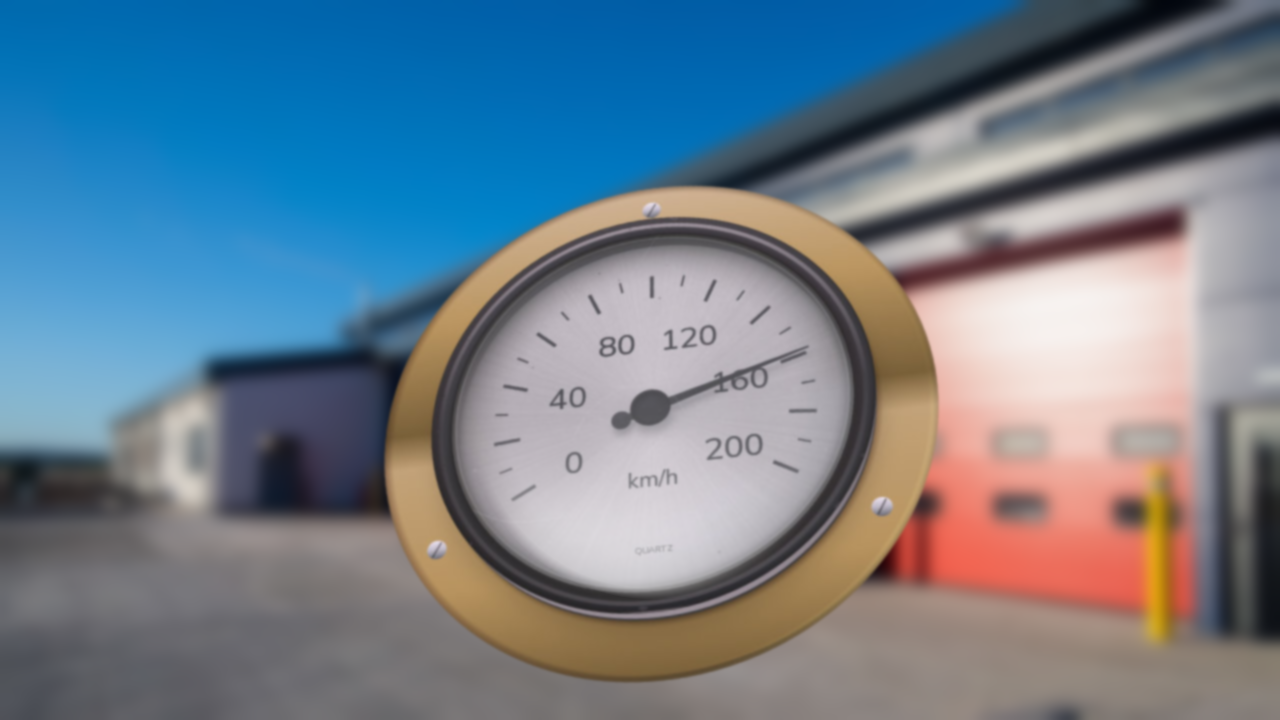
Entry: 160 km/h
